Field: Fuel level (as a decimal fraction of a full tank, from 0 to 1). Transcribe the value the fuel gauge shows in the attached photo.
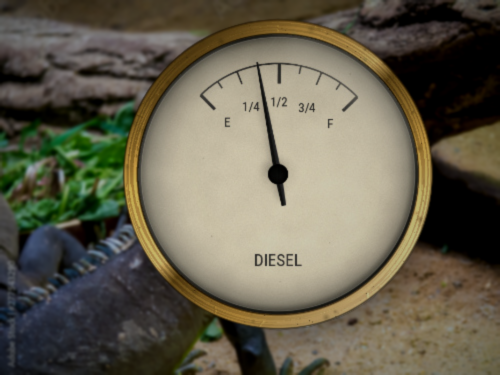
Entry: 0.375
